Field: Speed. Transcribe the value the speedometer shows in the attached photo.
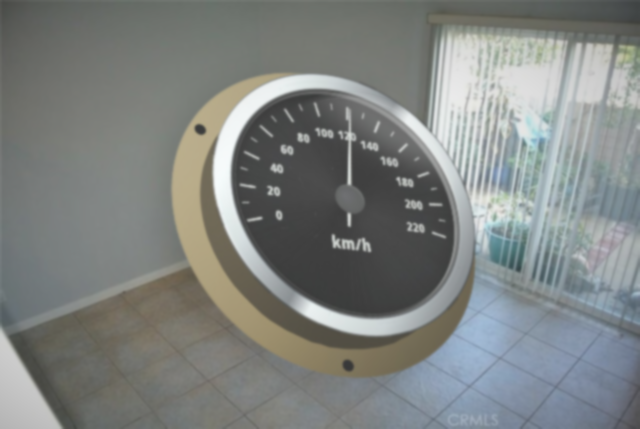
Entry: 120 km/h
